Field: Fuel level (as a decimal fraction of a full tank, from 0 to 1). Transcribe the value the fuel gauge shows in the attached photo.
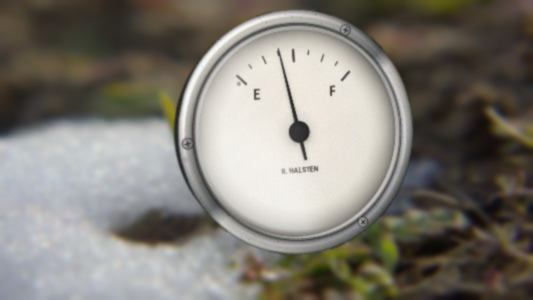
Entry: 0.375
